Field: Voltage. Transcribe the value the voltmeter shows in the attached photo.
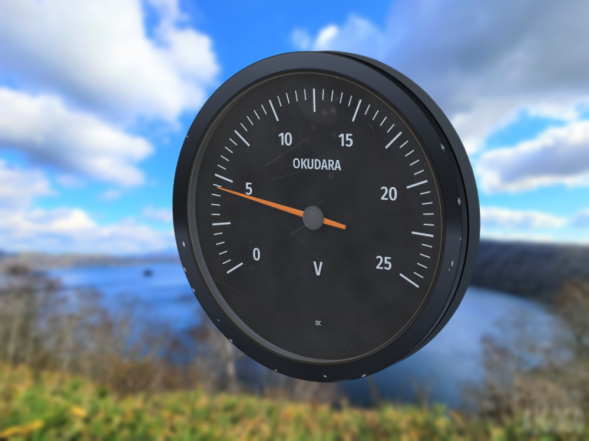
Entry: 4.5 V
